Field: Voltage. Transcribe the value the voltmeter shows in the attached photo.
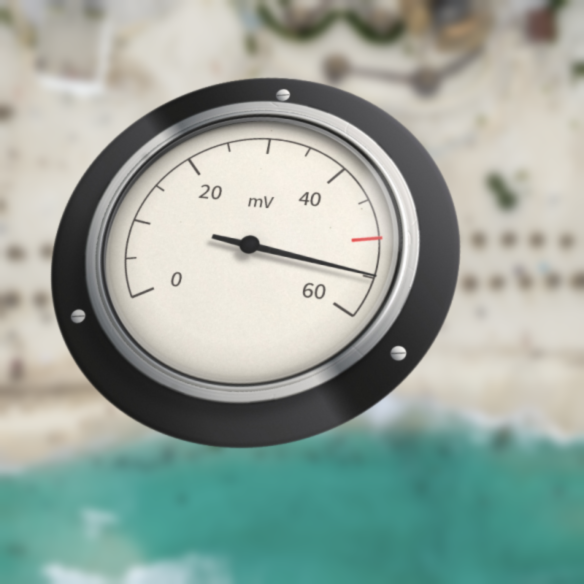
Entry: 55 mV
